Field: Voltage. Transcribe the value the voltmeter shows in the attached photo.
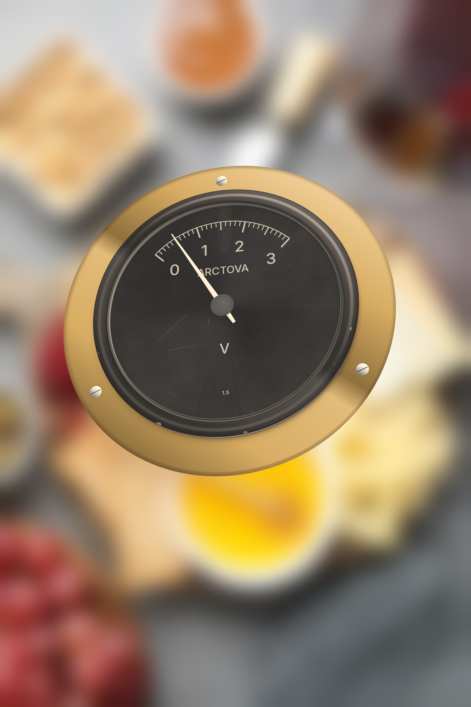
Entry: 0.5 V
